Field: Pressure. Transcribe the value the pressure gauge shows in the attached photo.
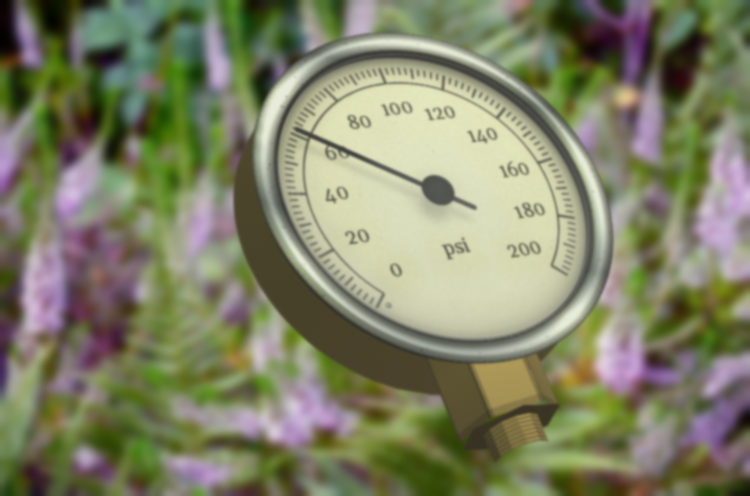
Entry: 60 psi
